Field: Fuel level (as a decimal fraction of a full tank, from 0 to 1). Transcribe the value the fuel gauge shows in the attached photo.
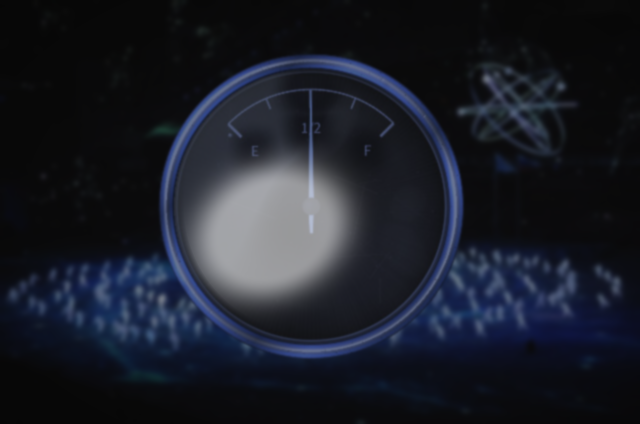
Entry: 0.5
